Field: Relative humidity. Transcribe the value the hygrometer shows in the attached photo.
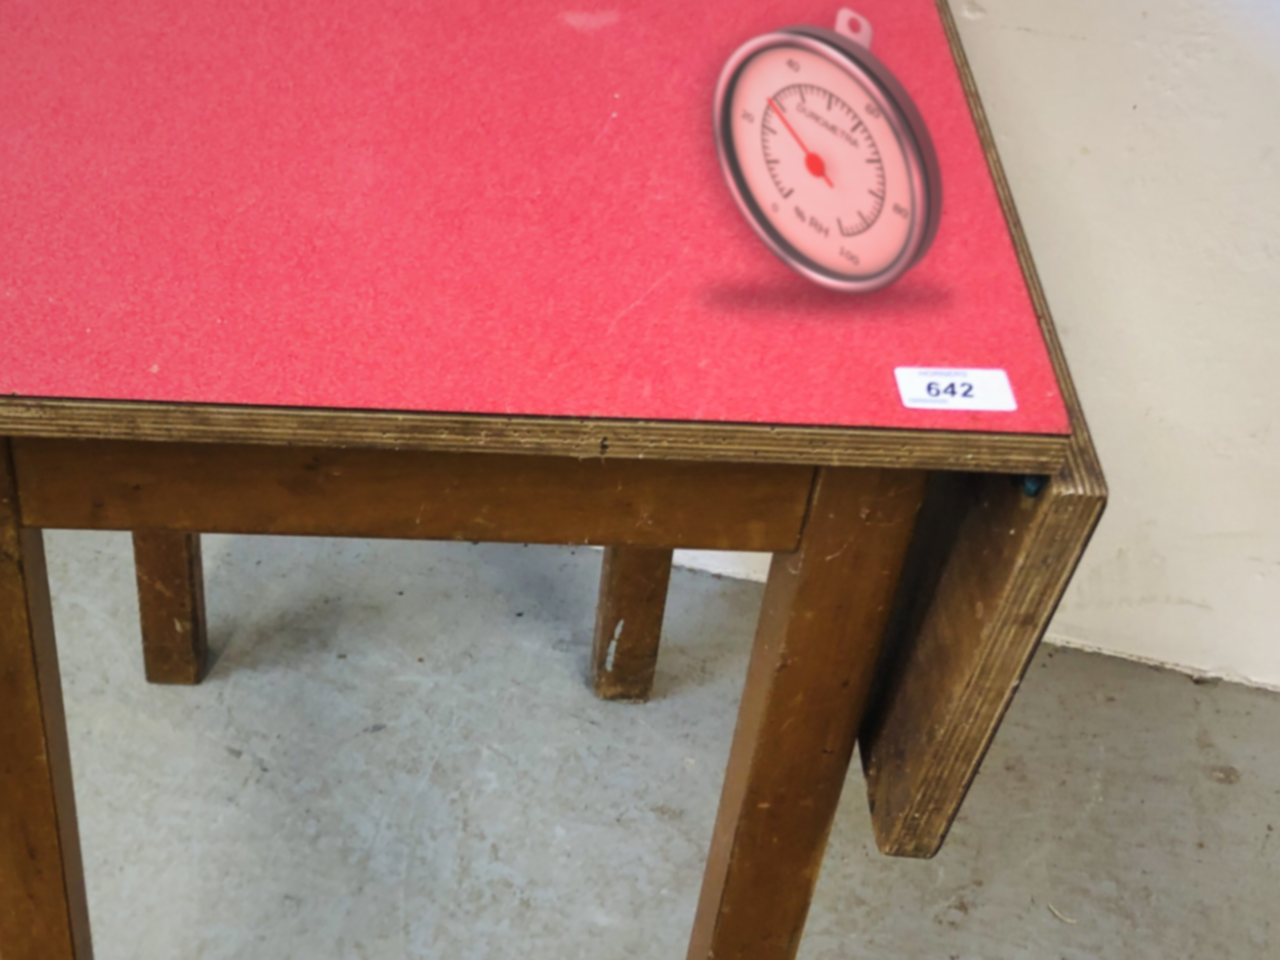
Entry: 30 %
